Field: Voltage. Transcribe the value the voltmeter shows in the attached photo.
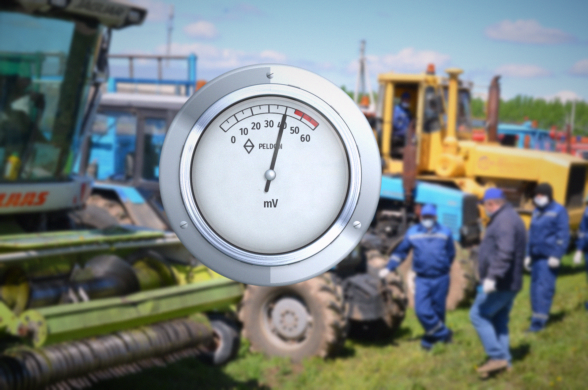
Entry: 40 mV
